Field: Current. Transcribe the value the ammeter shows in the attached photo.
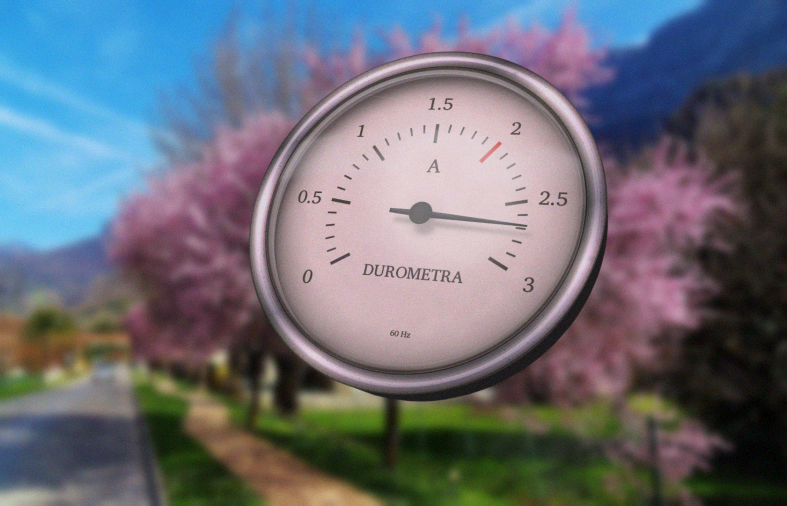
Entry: 2.7 A
